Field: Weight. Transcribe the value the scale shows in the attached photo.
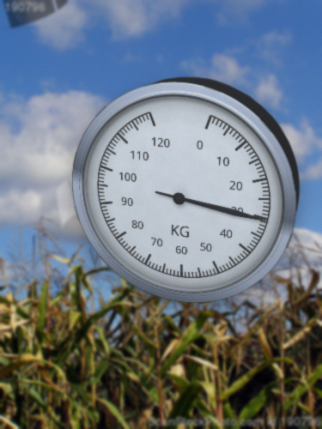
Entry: 30 kg
